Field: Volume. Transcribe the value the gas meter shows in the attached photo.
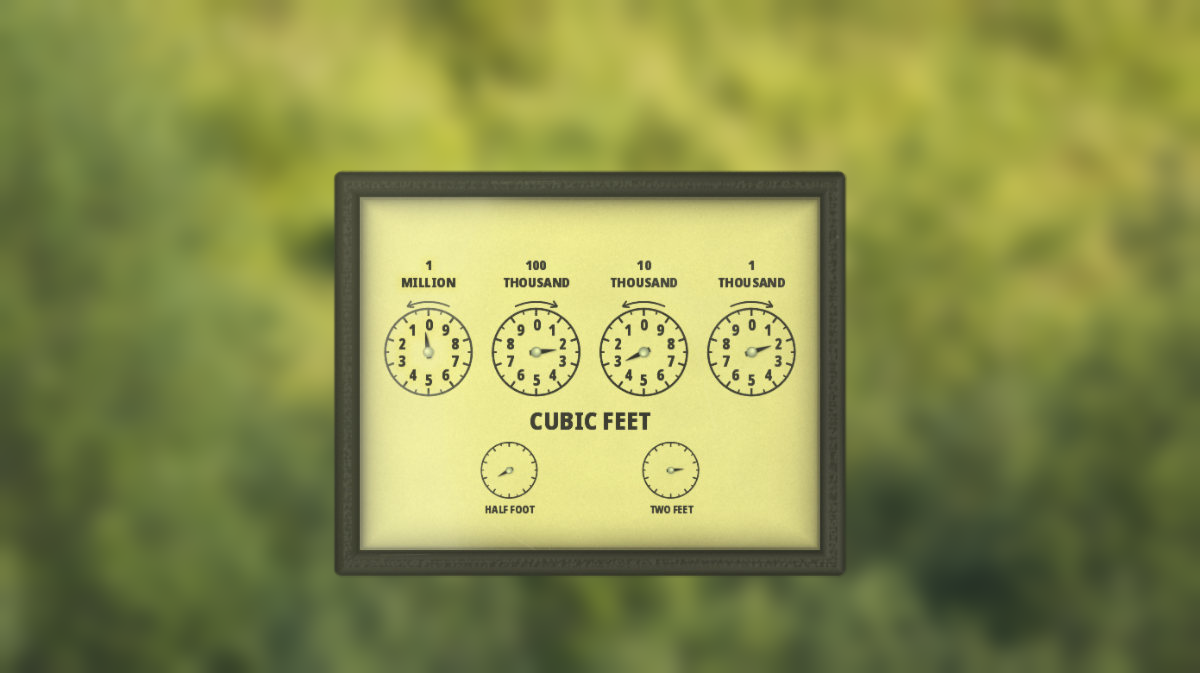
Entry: 23200 ft³
